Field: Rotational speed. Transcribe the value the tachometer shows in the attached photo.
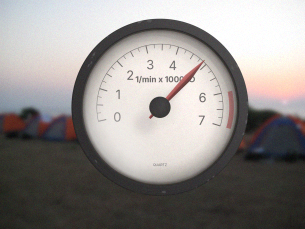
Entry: 4875 rpm
